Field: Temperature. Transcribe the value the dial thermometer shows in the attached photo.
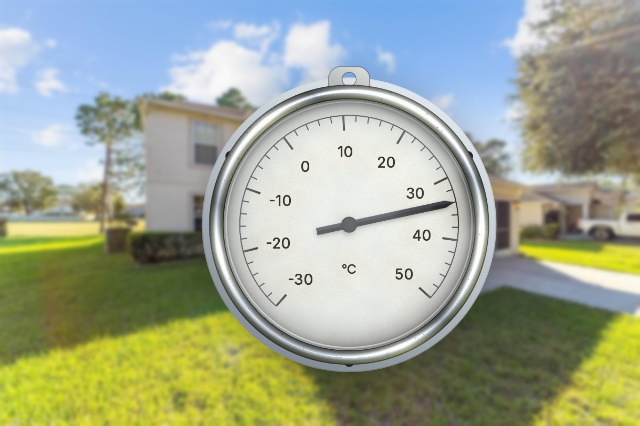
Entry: 34 °C
